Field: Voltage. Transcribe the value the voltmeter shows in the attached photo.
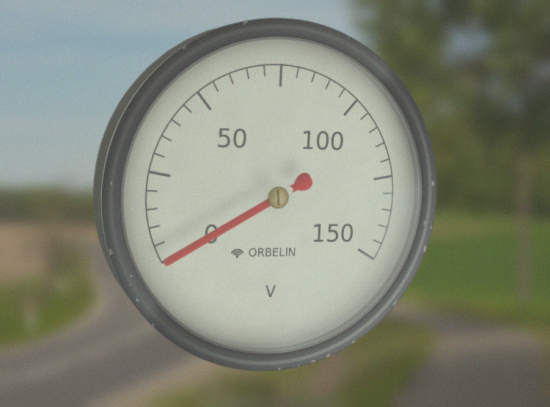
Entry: 0 V
